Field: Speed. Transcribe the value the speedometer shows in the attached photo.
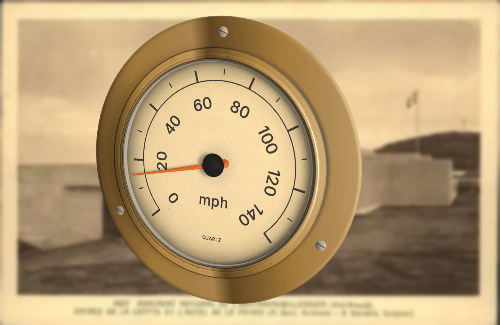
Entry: 15 mph
